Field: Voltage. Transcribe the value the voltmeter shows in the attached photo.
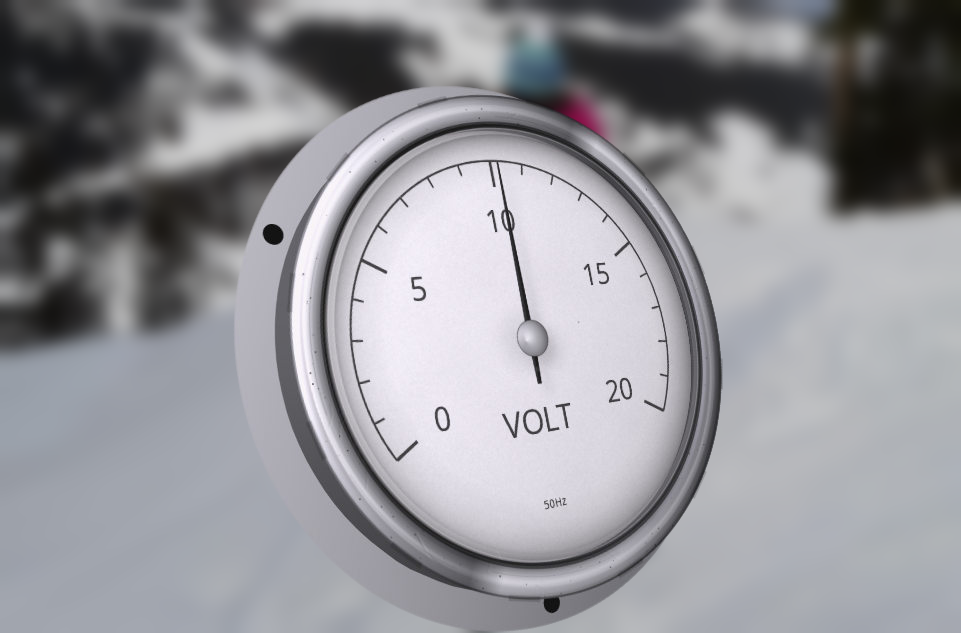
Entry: 10 V
